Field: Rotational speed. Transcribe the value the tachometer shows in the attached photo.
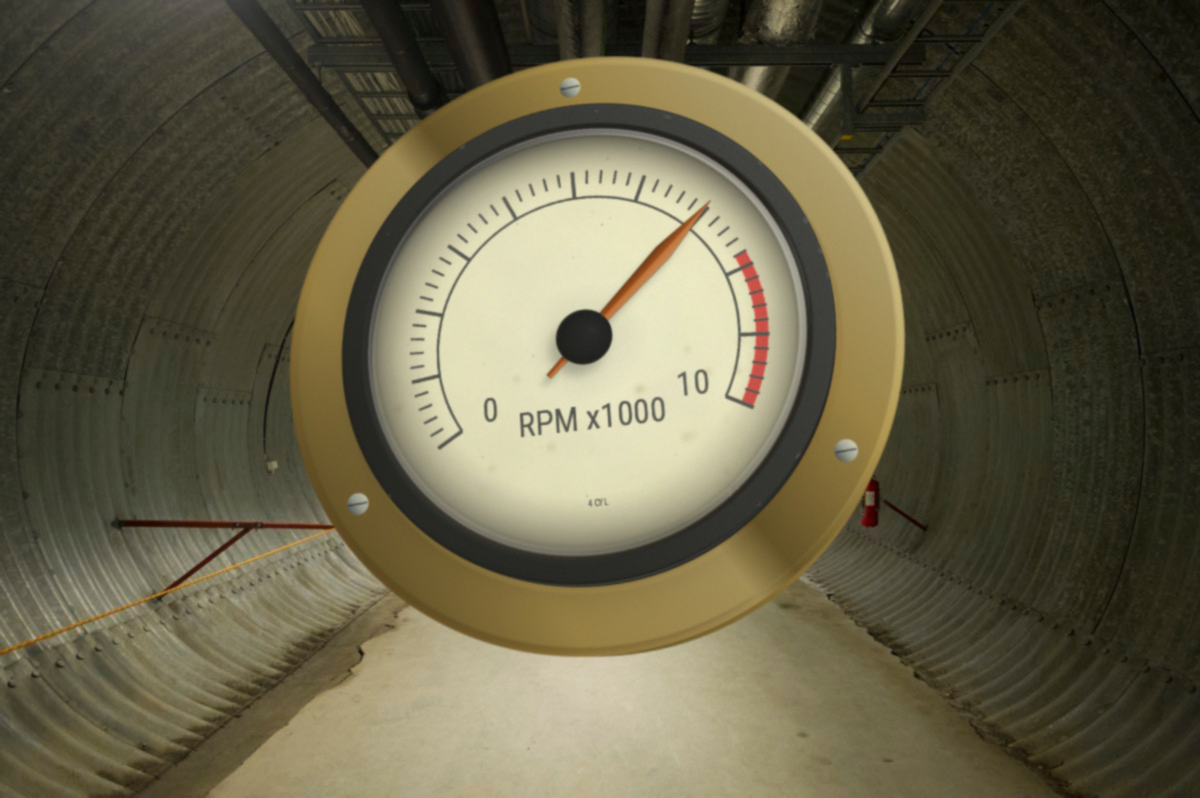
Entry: 7000 rpm
